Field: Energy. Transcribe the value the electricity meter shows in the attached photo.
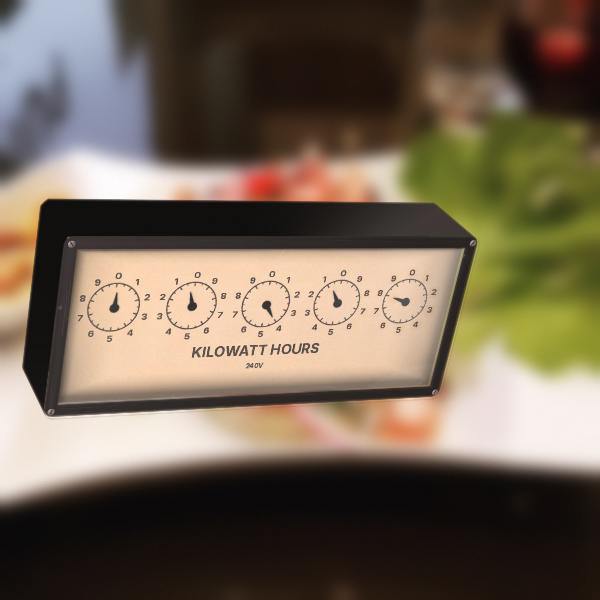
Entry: 408 kWh
